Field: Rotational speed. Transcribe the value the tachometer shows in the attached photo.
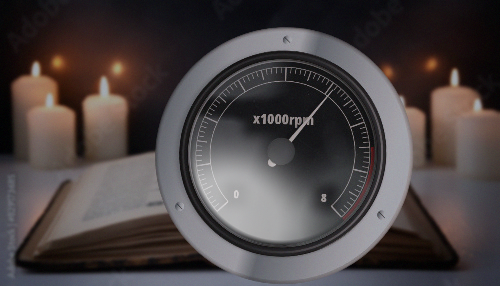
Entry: 5100 rpm
